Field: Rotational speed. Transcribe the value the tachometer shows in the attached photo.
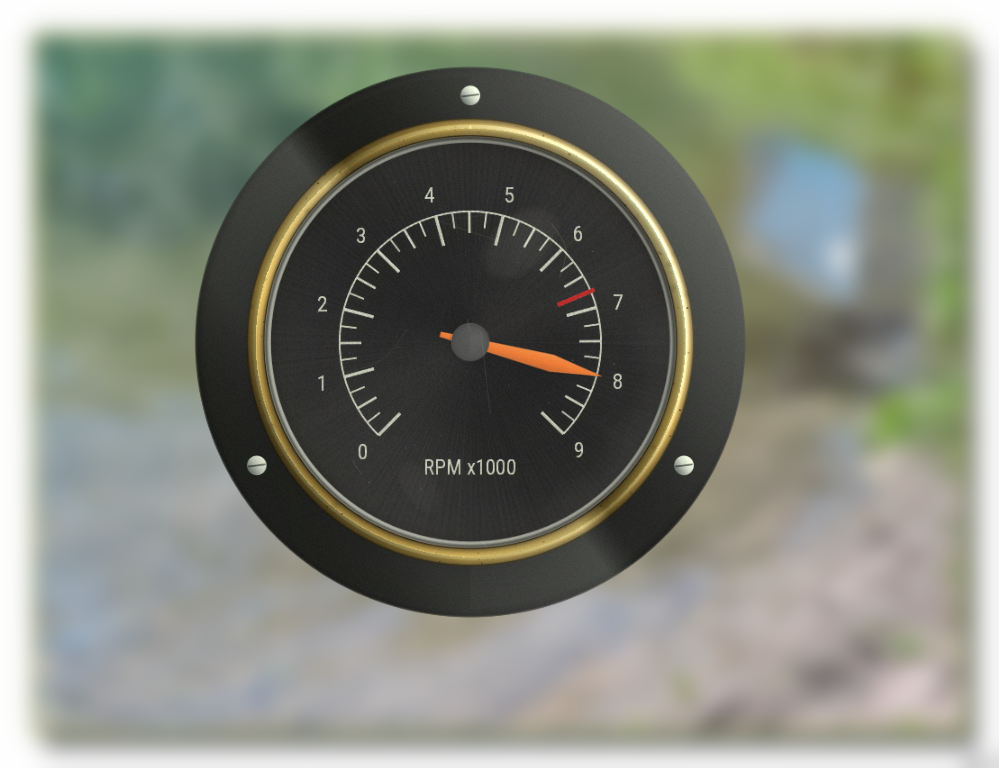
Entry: 8000 rpm
